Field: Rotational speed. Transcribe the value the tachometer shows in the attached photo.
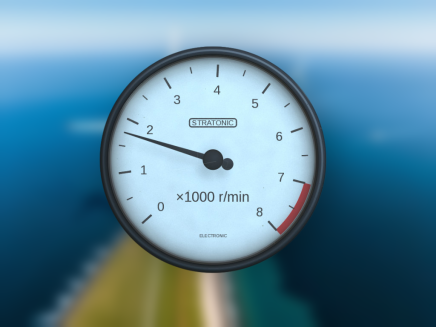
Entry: 1750 rpm
